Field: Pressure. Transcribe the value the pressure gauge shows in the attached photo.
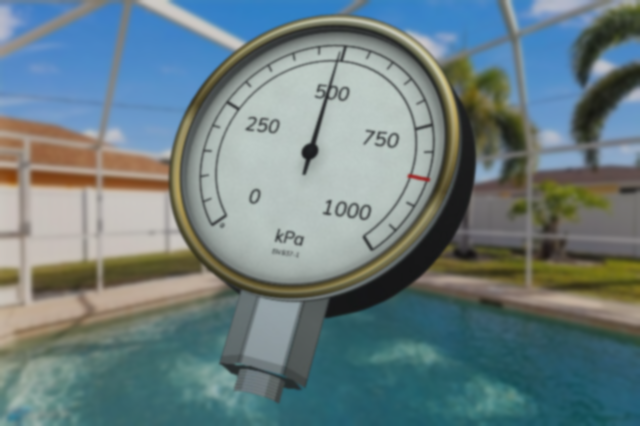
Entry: 500 kPa
